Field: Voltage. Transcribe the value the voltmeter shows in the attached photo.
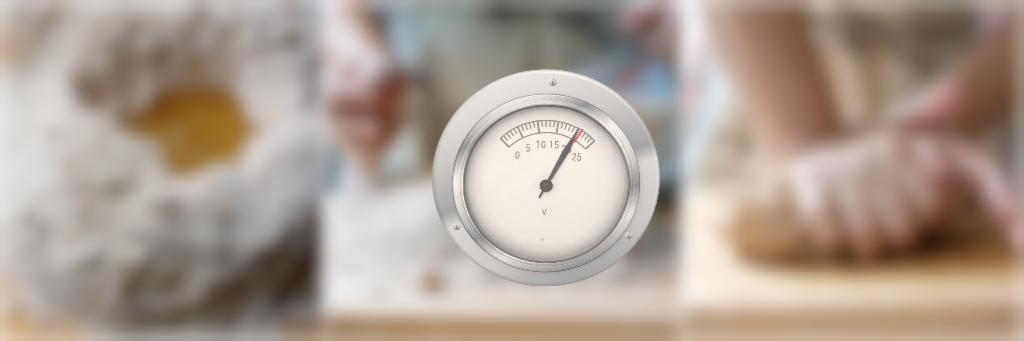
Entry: 20 V
